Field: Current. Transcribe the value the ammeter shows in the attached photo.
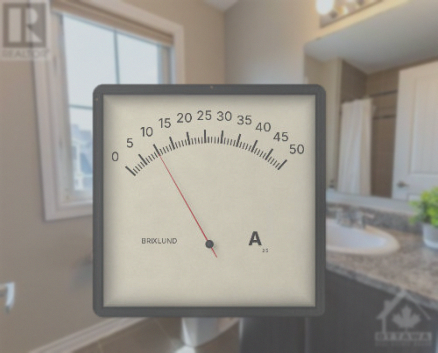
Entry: 10 A
